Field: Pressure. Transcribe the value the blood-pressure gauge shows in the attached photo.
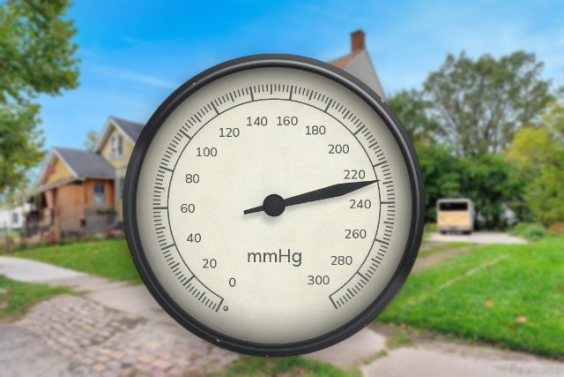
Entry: 228 mmHg
